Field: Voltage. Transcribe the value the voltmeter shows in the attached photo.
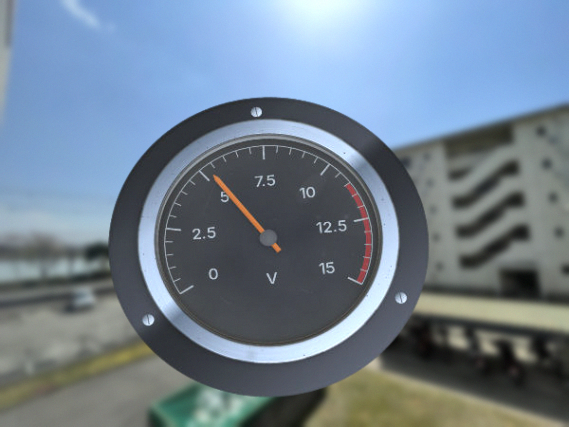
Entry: 5.25 V
